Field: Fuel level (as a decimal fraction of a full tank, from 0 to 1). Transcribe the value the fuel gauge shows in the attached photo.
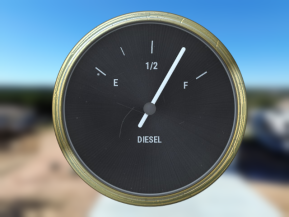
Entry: 0.75
